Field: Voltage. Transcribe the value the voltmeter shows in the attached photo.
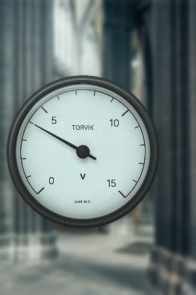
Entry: 4 V
